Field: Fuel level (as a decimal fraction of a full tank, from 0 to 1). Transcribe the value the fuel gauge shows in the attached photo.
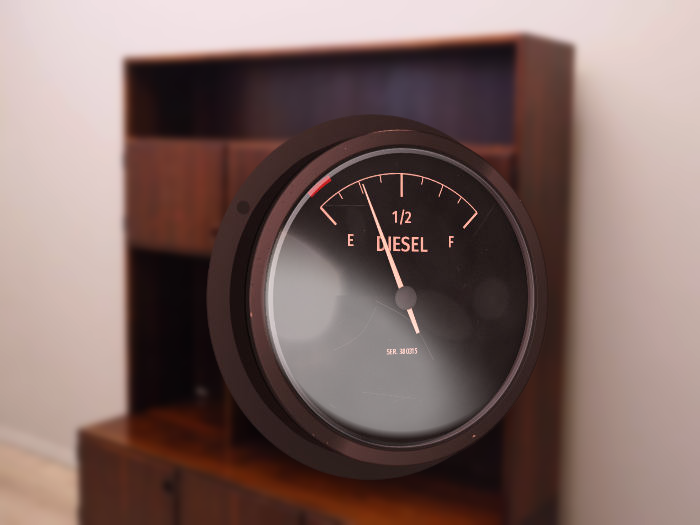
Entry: 0.25
